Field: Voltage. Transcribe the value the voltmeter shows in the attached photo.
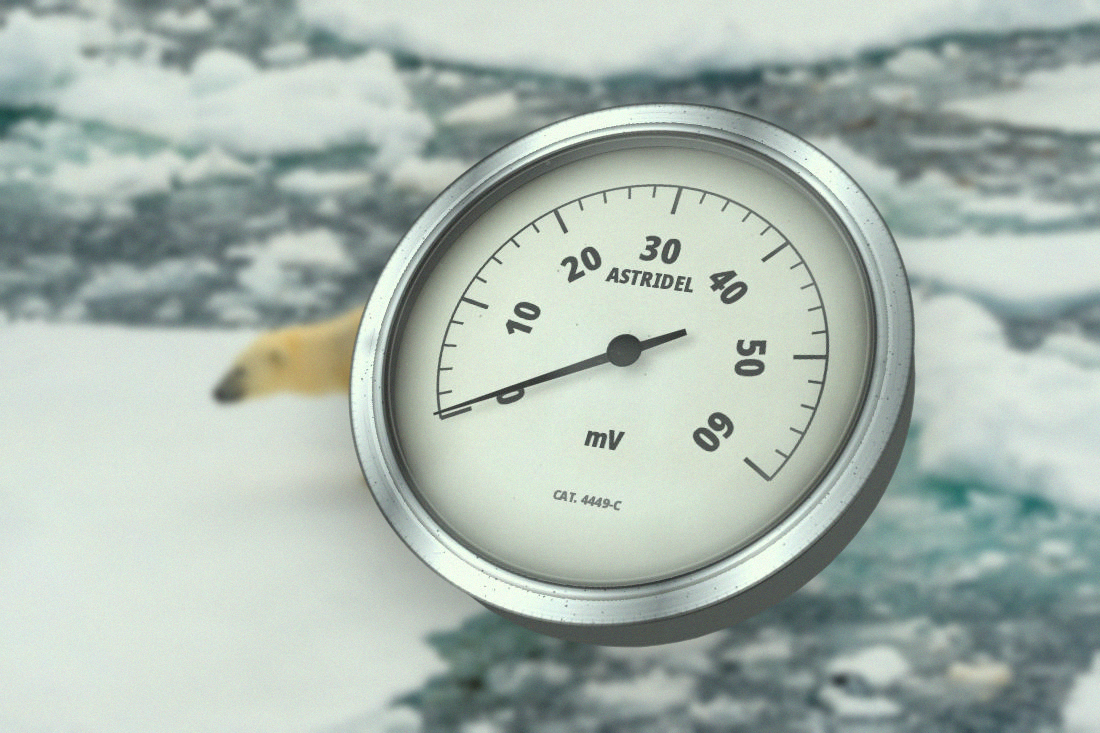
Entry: 0 mV
